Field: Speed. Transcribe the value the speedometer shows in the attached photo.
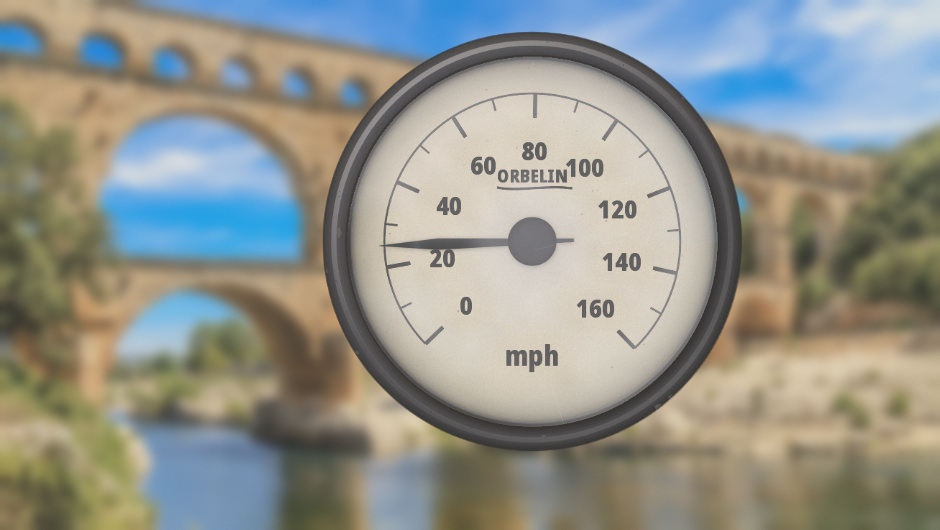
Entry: 25 mph
